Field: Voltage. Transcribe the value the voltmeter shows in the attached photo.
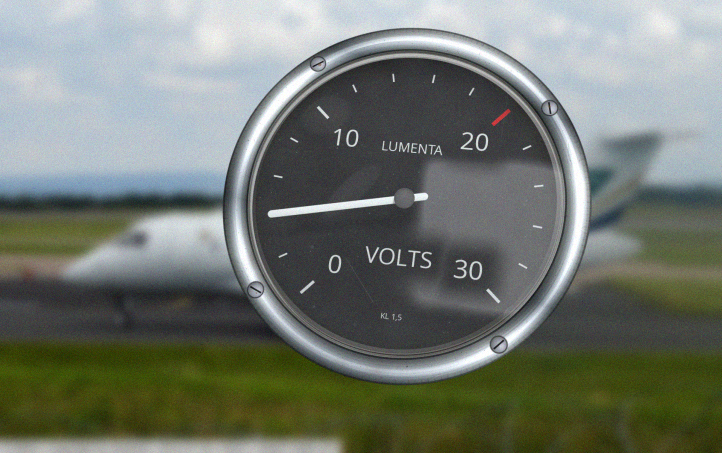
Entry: 4 V
